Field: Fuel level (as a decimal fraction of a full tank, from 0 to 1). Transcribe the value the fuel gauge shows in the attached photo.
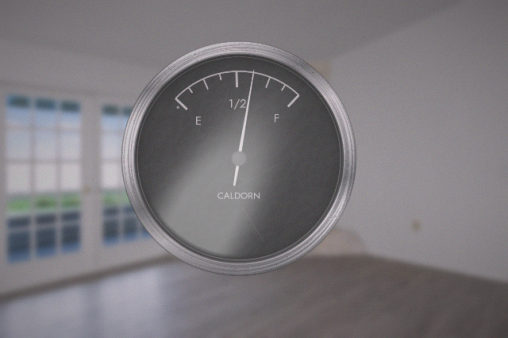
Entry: 0.625
